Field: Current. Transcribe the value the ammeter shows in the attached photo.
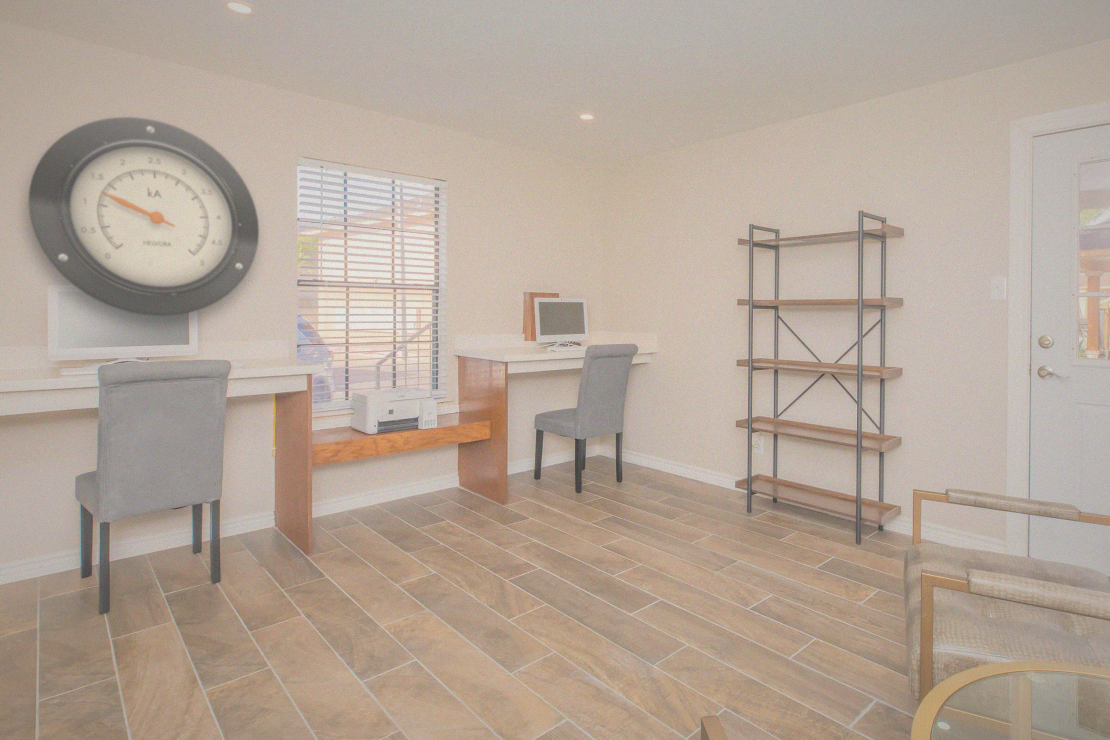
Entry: 1.25 kA
